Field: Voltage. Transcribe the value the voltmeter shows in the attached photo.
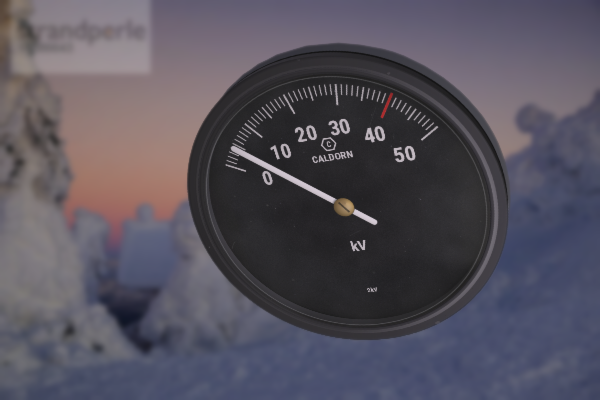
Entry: 5 kV
